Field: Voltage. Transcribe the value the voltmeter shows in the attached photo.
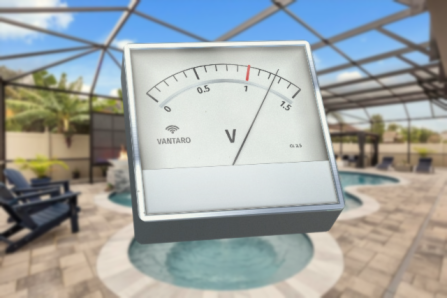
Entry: 1.25 V
